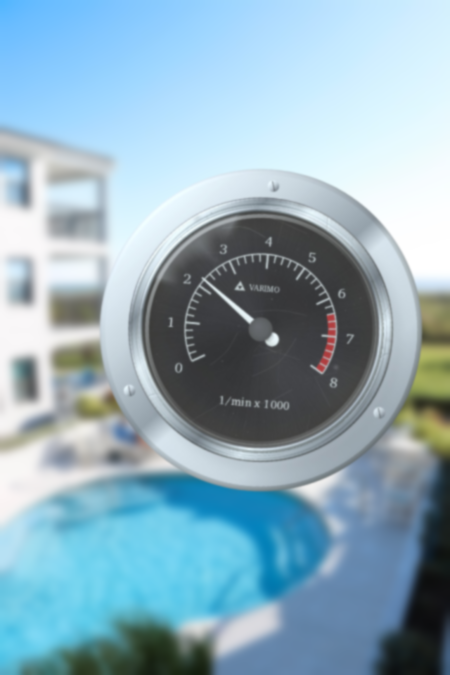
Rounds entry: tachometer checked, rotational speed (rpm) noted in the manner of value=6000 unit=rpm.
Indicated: value=2200 unit=rpm
